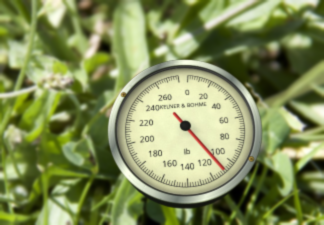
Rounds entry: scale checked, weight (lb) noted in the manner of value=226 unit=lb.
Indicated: value=110 unit=lb
